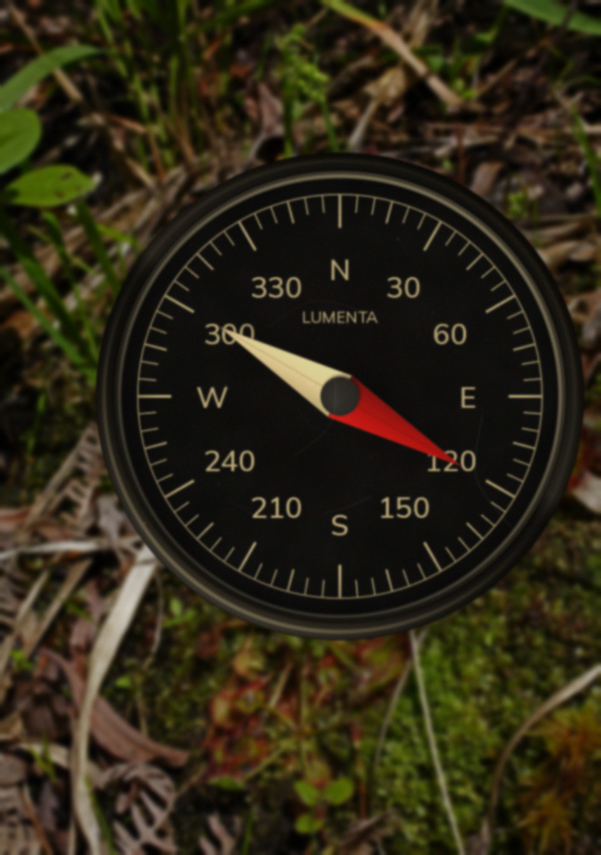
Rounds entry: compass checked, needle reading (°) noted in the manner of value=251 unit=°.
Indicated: value=120 unit=°
